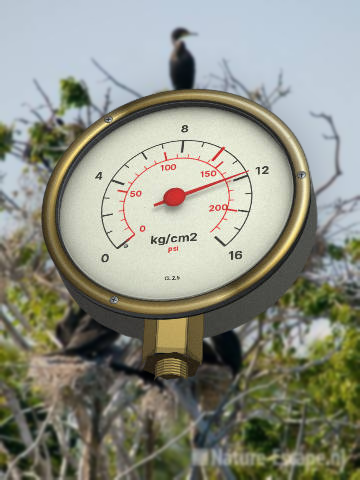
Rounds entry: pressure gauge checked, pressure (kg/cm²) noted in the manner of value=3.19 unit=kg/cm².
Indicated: value=12 unit=kg/cm²
